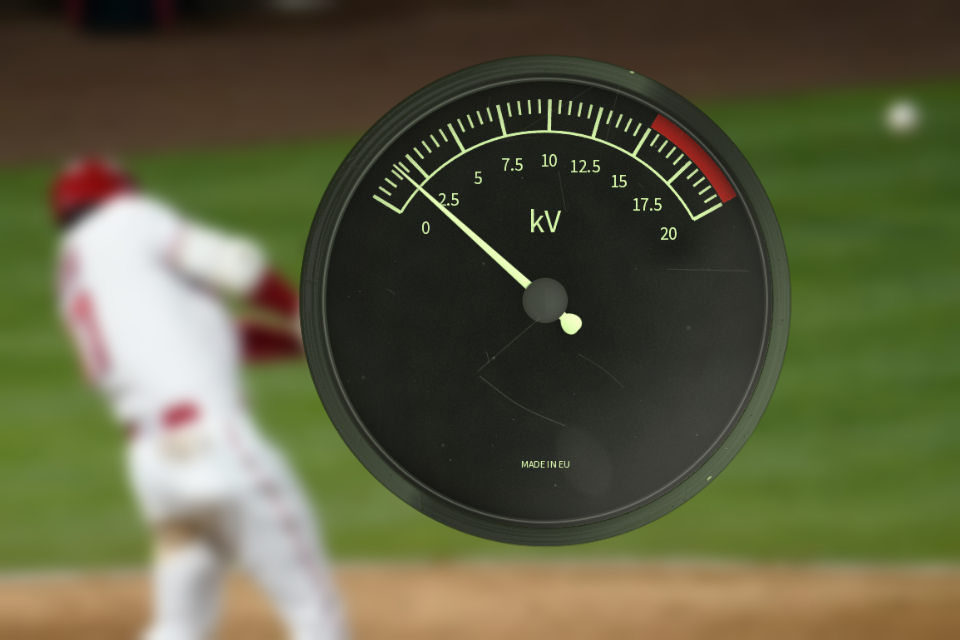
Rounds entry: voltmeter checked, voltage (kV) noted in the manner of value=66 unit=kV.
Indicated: value=1.75 unit=kV
